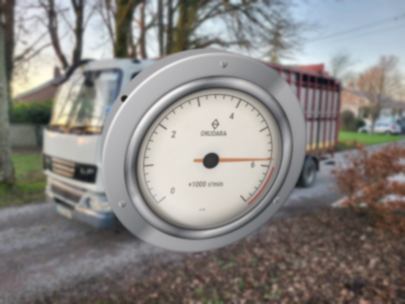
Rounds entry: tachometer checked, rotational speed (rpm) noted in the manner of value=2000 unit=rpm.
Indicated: value=5800 unit=rpm
